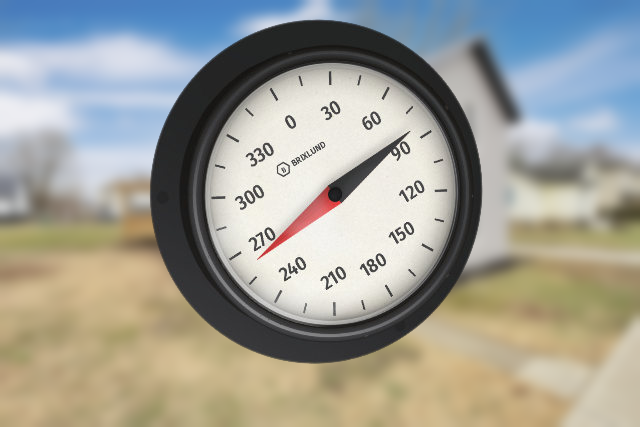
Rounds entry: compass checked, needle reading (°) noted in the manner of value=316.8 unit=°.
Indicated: value=262.5 unit=°
